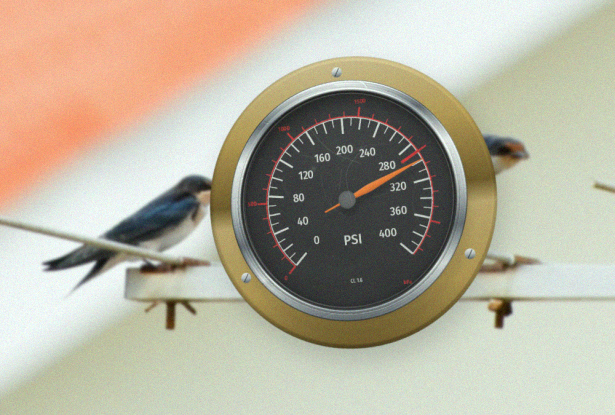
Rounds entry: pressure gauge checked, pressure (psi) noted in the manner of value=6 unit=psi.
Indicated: value=300 unit=psi
